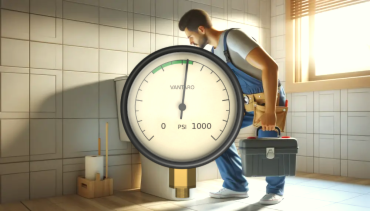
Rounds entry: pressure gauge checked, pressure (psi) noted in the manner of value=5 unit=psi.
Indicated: value=525 unit=psi
